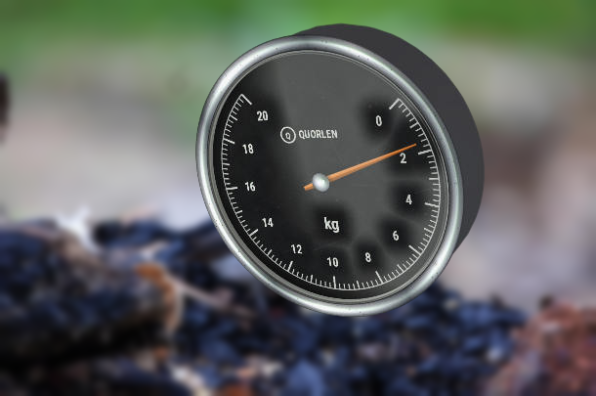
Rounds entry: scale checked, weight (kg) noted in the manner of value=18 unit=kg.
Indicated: value=1.6 unit=kg
